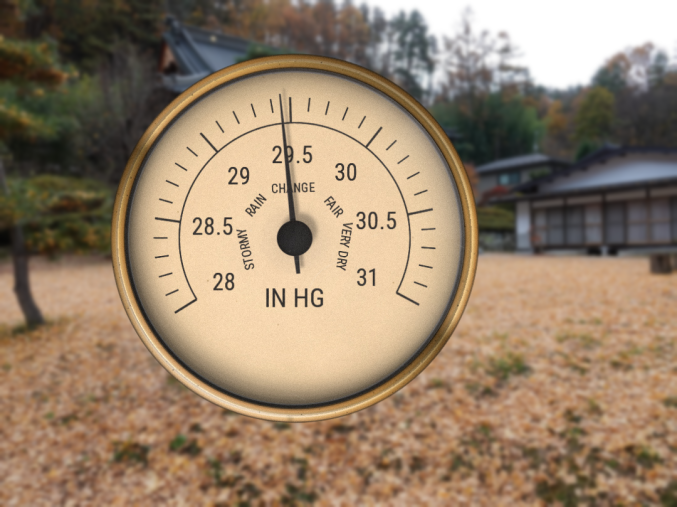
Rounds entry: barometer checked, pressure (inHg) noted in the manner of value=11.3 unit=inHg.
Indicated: value=29.45 unit=inHg
